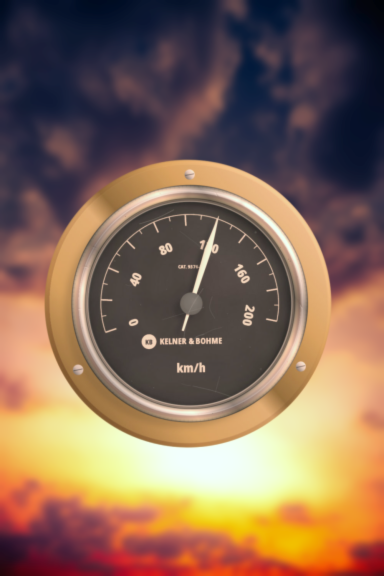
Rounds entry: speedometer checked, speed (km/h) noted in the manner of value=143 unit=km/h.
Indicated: value=120 unit=km/h
